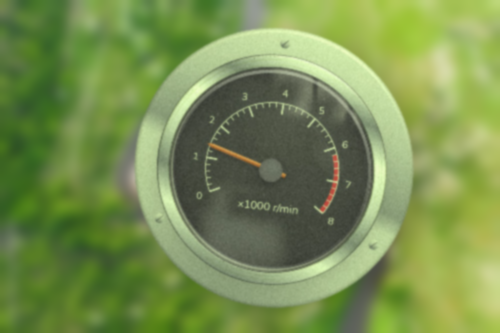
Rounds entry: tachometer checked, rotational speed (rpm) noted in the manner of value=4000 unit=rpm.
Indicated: value=1400 unit=rpm
